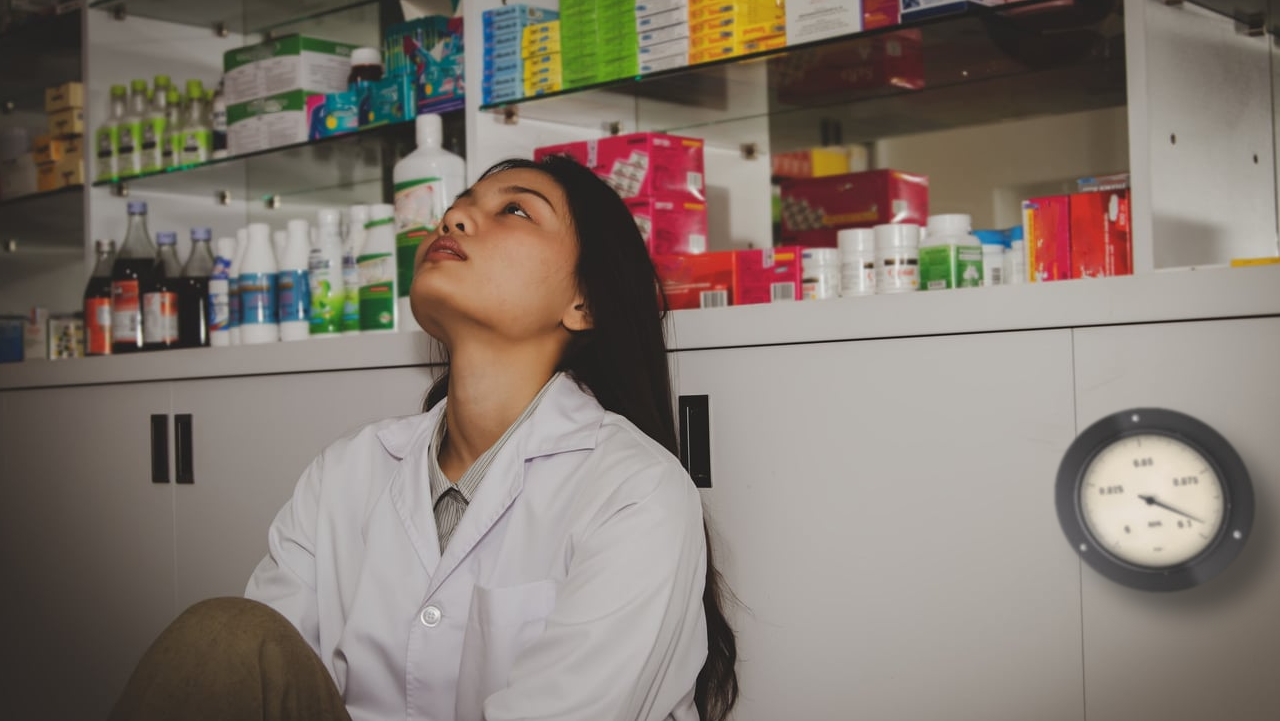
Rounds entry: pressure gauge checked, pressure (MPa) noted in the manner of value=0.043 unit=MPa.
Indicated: value=0.095 unit=MPa
